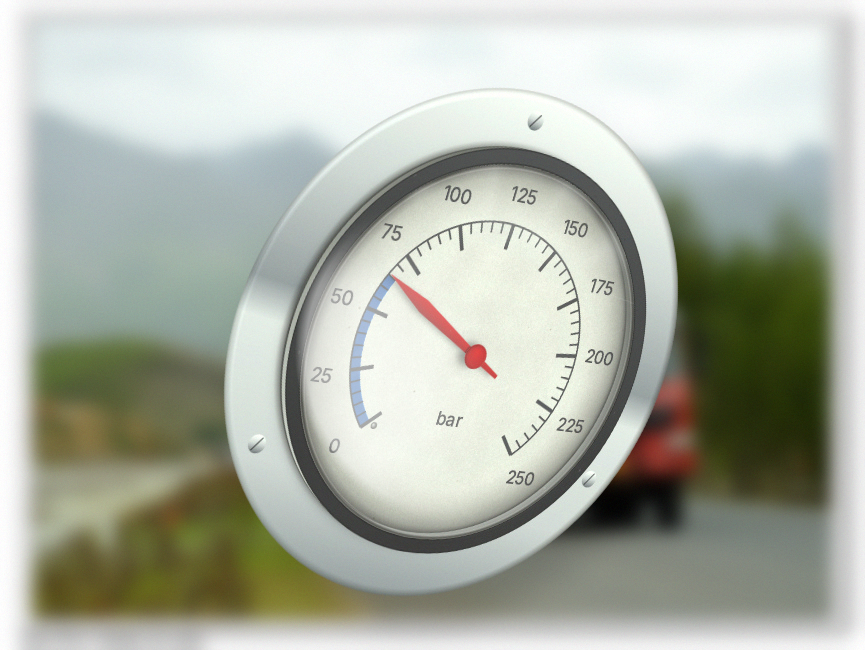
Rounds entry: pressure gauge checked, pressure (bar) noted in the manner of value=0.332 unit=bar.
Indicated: value=65 unit=bar
